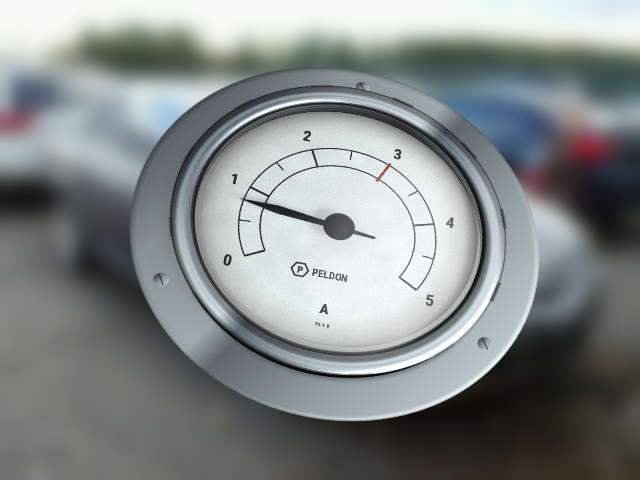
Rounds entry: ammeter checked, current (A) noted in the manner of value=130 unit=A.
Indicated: value=0.75 unit=A
